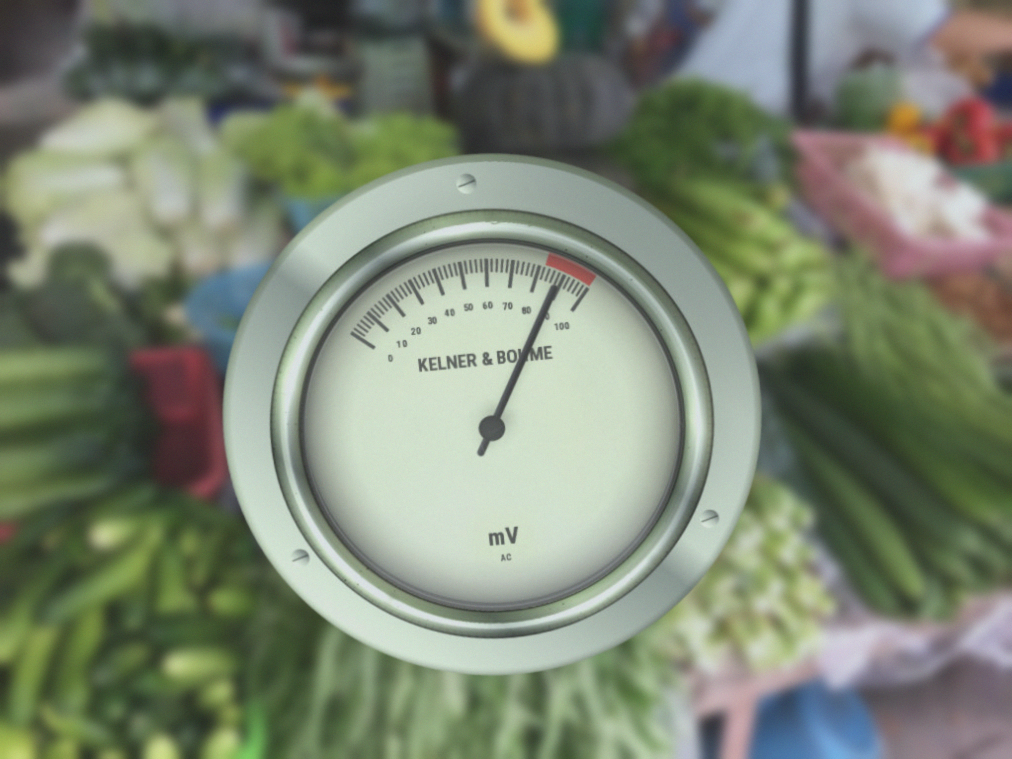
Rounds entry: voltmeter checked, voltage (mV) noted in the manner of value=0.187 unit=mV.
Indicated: value=88 unit=mV
